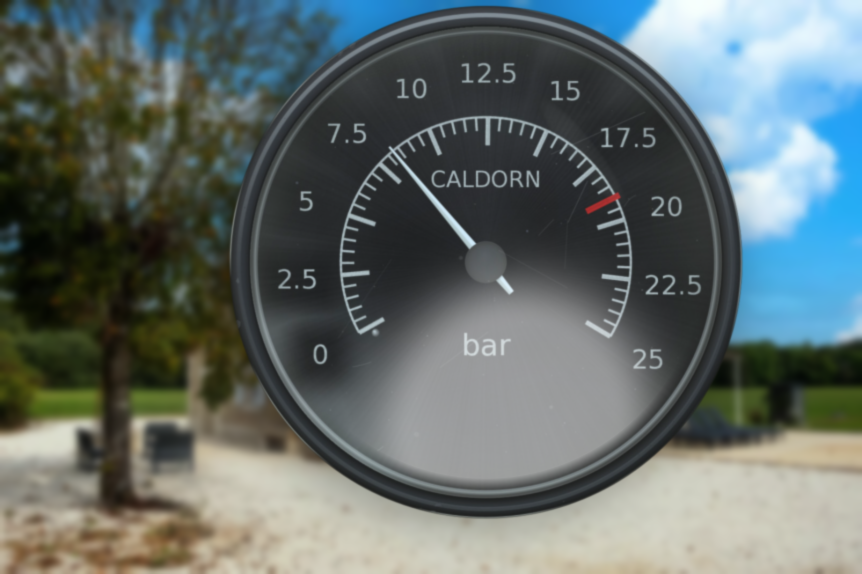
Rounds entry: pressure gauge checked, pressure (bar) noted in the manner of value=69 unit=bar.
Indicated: value=8.25 unit=bar
